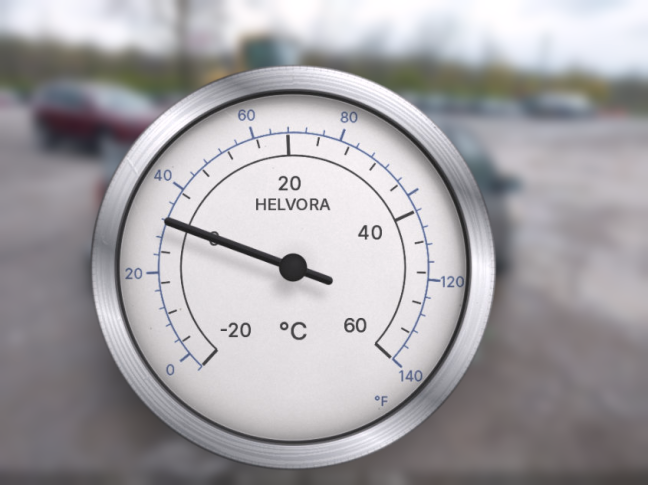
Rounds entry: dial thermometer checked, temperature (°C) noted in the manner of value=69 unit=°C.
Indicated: value=0 unit=°C
